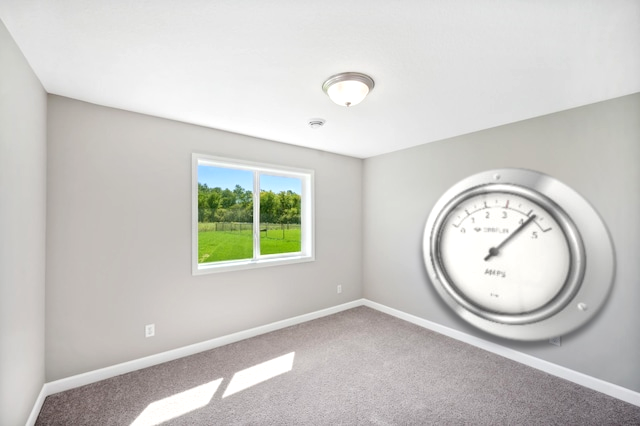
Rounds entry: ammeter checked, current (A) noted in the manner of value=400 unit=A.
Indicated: value=4.25 unit=A
